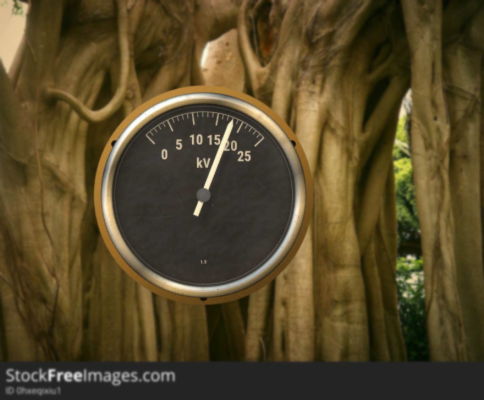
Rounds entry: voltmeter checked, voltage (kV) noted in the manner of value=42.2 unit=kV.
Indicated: value=18 unit=kV
